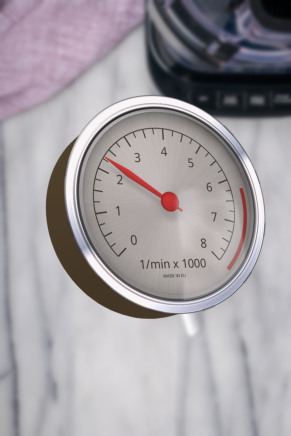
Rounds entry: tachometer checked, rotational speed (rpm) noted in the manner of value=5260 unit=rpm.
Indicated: value=2250 unit=rpm
